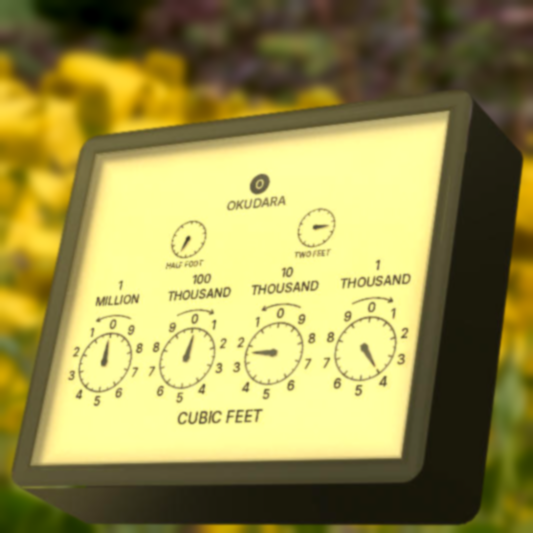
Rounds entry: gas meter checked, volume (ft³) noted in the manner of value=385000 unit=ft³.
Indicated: value=2400 unit=ft³
